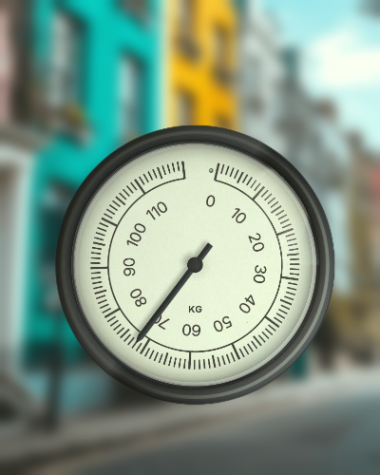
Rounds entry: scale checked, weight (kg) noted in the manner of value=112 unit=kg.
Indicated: value=72 unit=kg
